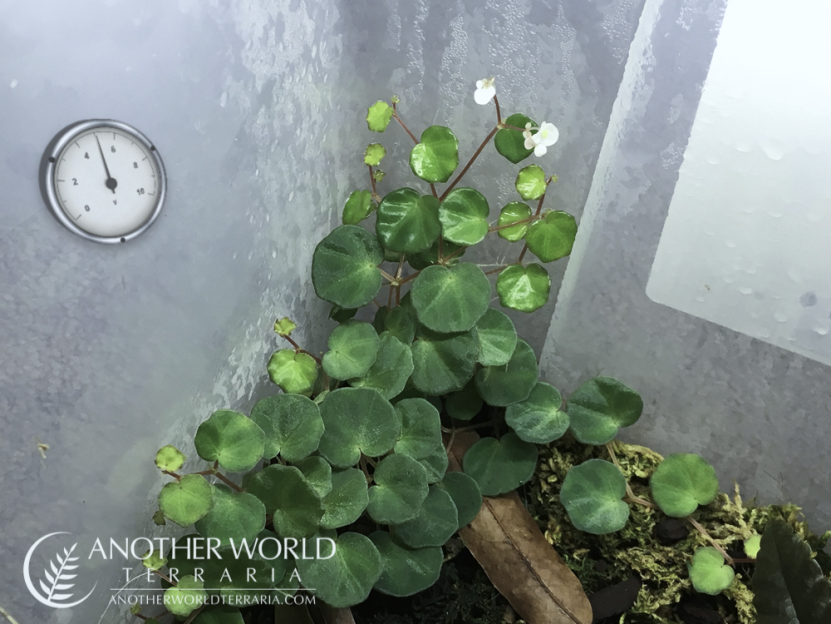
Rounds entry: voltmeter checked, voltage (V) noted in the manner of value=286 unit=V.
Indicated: value=5 unit=V
